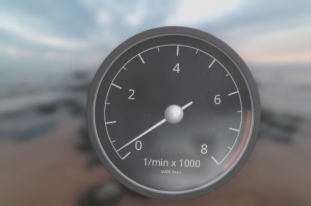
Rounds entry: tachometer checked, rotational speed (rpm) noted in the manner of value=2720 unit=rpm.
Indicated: value=250 unit=rpm
